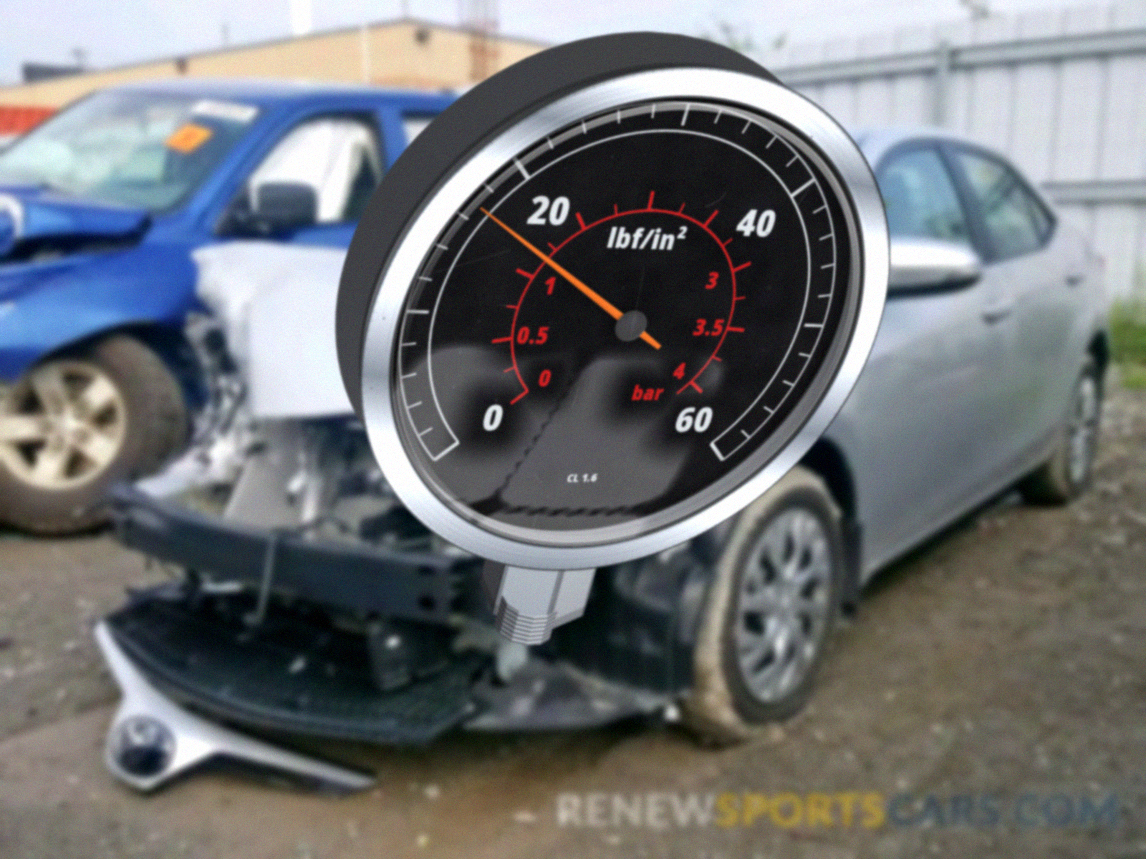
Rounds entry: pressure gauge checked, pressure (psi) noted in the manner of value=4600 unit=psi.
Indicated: value=17 unit=psi
